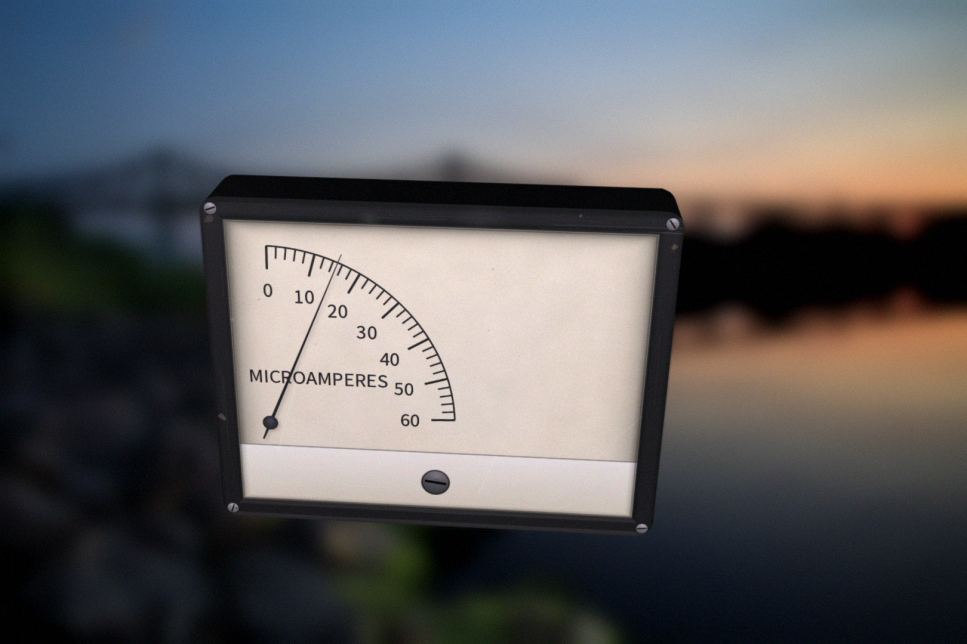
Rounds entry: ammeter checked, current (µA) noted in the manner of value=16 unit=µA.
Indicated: value=15 unit=µA
